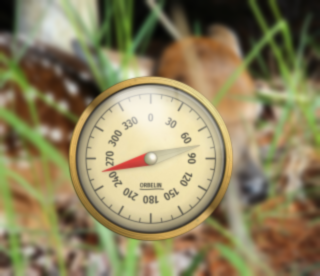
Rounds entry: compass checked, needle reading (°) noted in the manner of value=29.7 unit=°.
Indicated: value=255 unit=°
